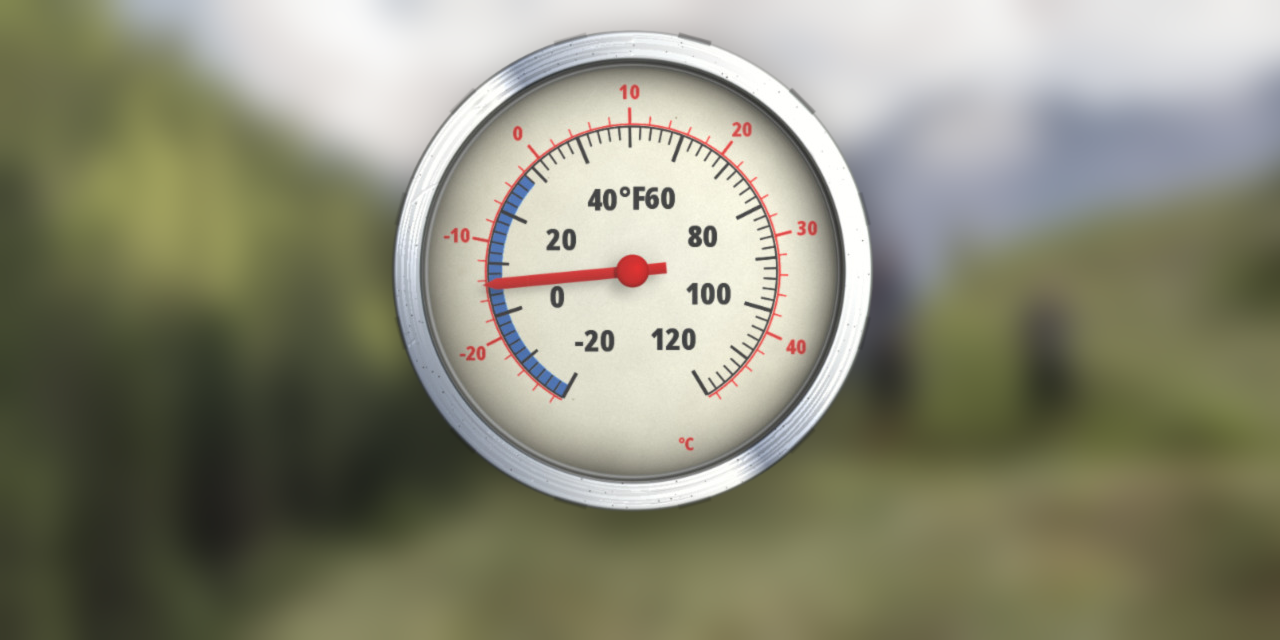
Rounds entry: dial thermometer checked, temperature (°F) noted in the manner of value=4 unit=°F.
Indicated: value=6 unit=°F
